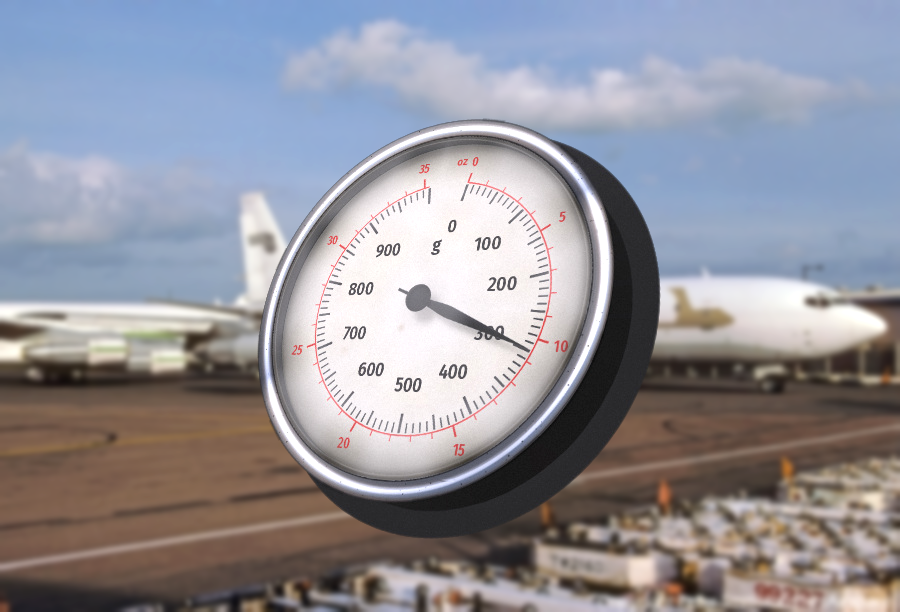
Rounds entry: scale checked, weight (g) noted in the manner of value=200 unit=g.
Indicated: value=300 unit=g
